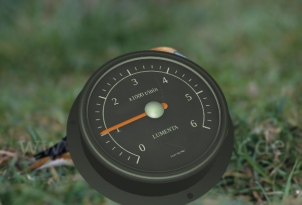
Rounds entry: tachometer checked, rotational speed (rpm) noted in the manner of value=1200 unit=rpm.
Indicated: value=1000 unit=rpm
